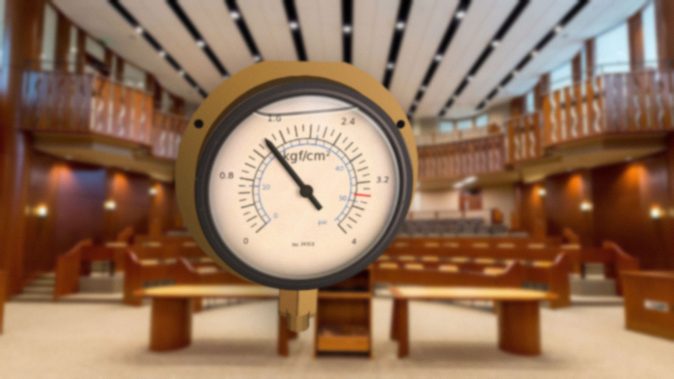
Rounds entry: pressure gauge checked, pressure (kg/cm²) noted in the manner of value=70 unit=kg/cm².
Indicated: value=1.4 unit=kg/cm²
